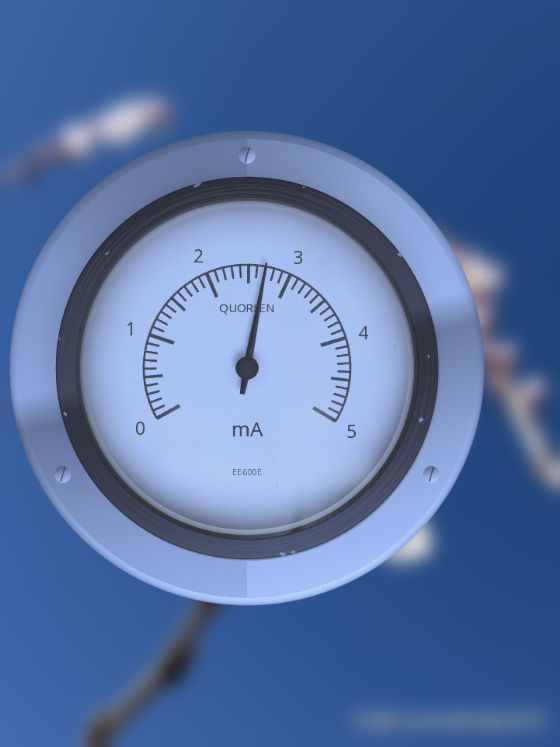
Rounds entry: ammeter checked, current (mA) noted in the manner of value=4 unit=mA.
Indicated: value=2.7 unit=mA
